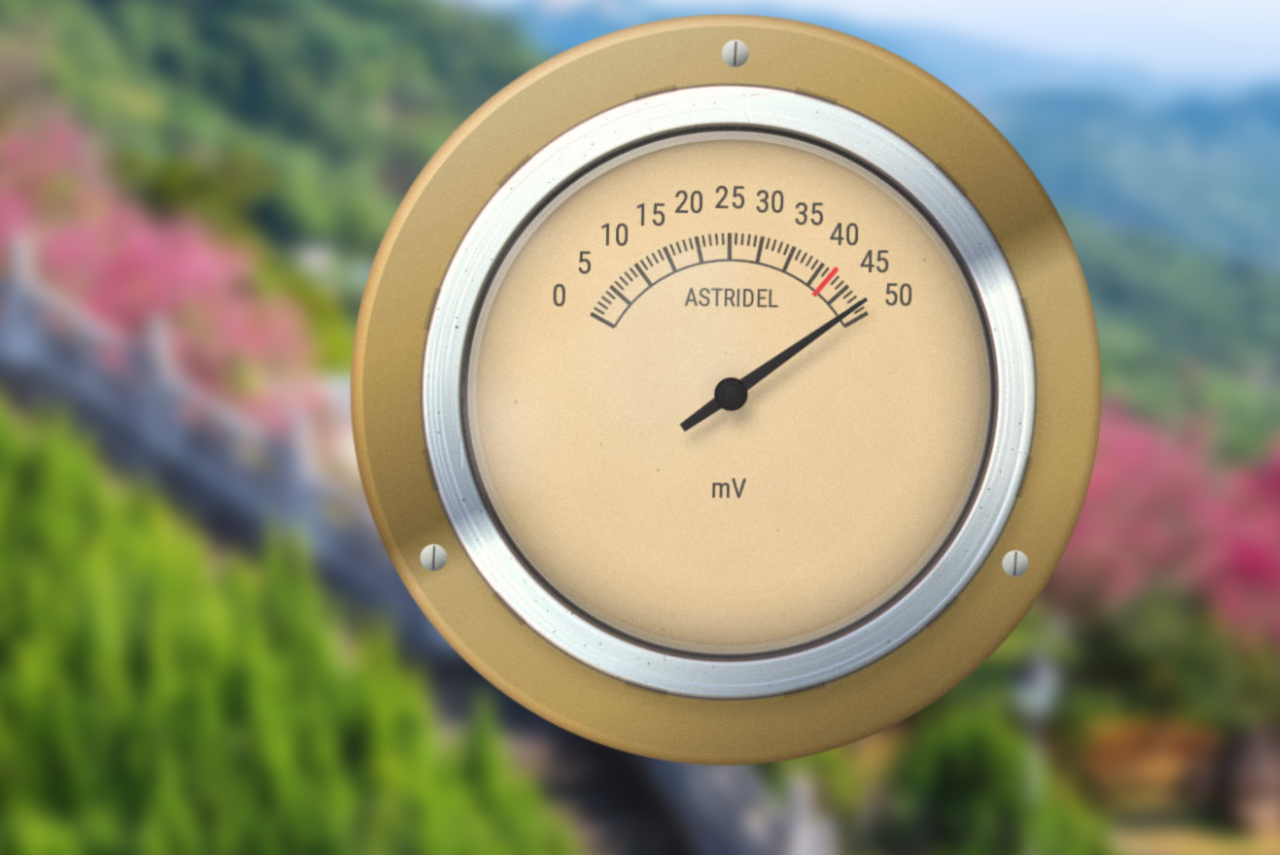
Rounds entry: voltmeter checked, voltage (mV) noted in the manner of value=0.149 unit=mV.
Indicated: value=48 unit=mV
